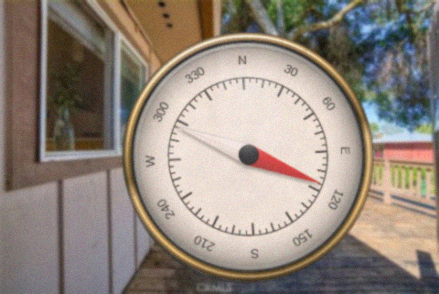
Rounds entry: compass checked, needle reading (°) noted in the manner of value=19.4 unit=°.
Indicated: value=115 unit=°
